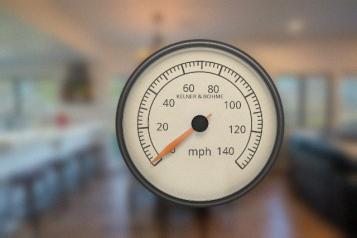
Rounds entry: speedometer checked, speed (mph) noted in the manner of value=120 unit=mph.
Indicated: value=2 unit=mph
